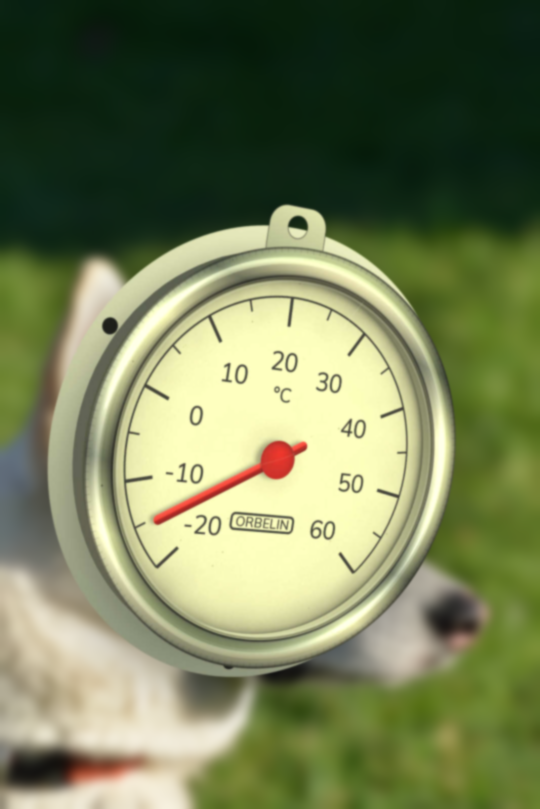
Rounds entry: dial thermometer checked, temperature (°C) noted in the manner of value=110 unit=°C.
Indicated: value=-15 unit=°C
